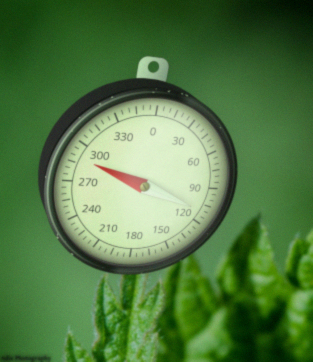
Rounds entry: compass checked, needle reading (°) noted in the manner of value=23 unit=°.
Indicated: value=290 unit=°
